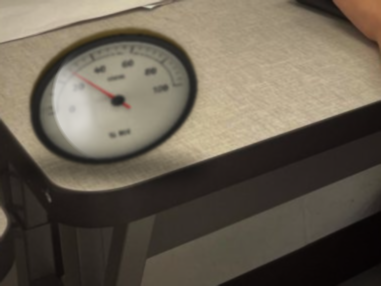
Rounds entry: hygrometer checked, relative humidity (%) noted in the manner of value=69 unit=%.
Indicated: value=28 unit=%
